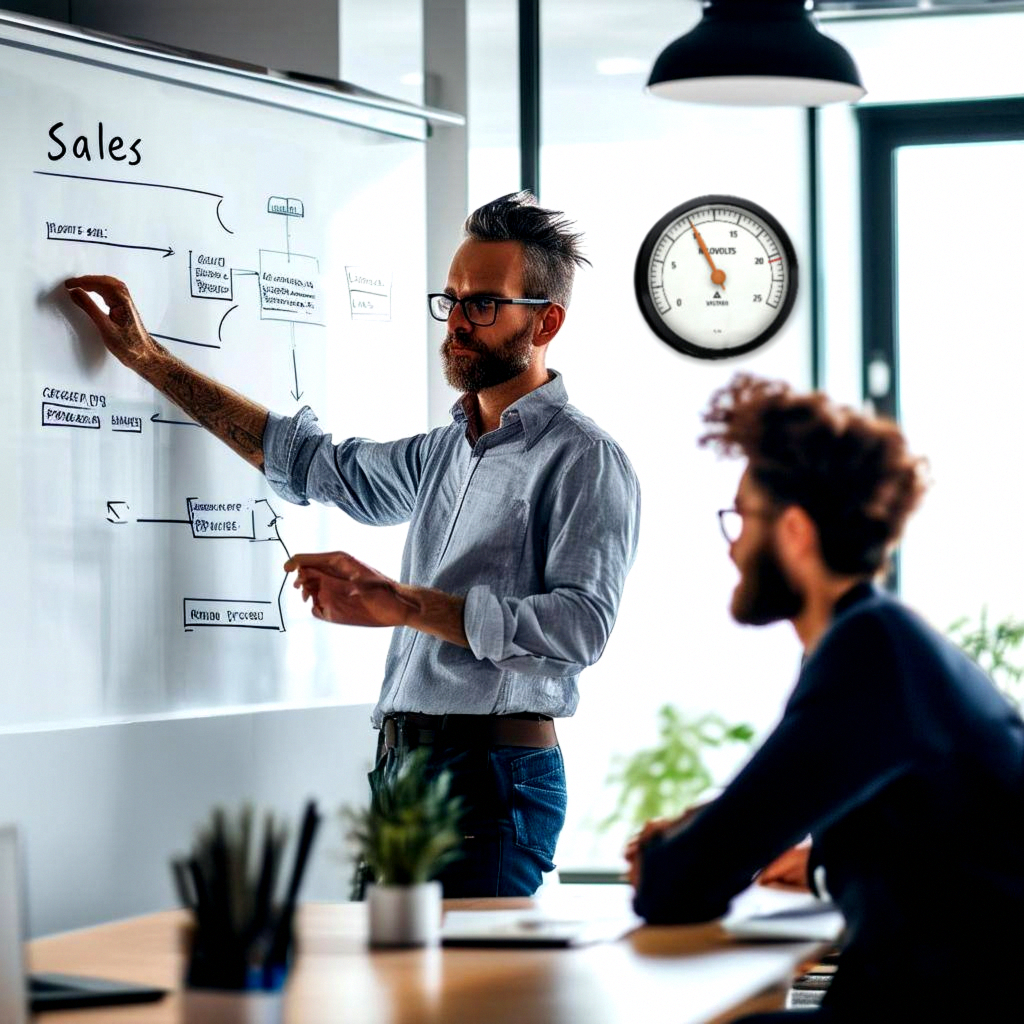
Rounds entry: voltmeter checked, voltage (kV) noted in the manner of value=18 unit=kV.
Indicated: value=10 unit=kV
